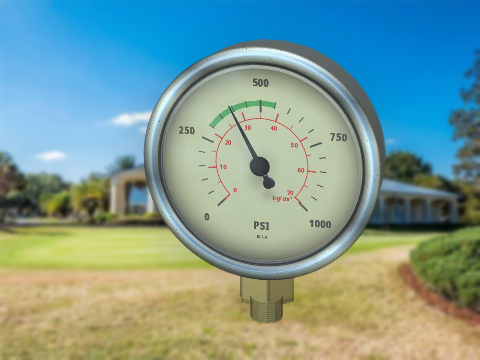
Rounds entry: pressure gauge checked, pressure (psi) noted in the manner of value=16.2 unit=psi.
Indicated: value=400 unit=psi
